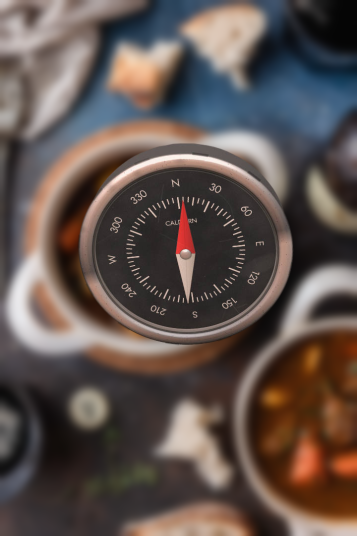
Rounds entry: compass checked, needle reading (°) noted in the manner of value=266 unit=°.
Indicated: value=5 unit=°
